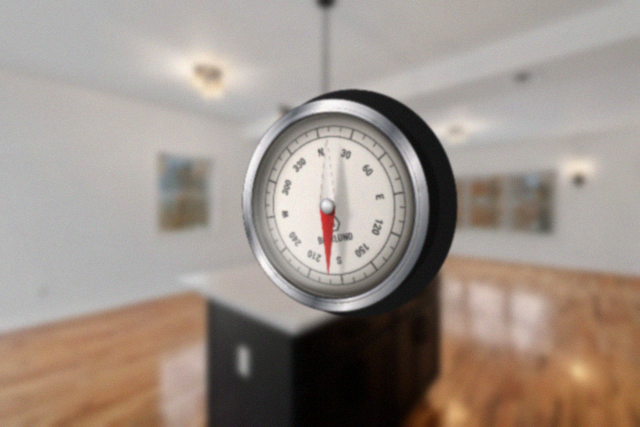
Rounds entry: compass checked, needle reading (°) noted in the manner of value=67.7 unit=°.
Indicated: value=190 unit=°
